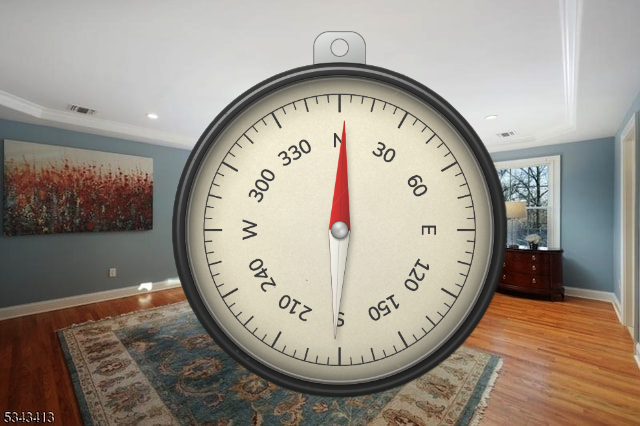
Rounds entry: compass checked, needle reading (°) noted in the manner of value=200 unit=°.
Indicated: value=2.5 unit=°
